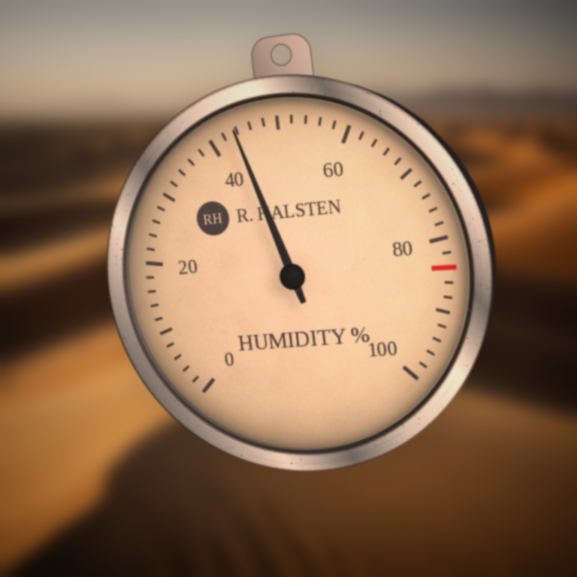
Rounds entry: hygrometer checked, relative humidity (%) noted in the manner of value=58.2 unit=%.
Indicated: value=44 unit=%
